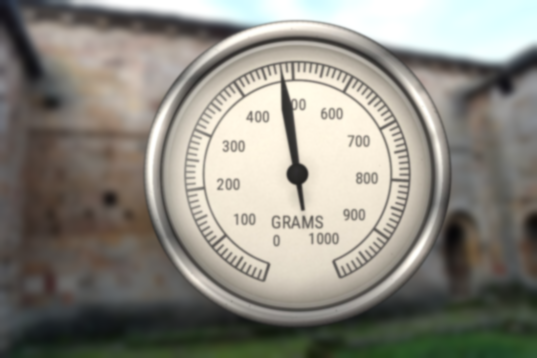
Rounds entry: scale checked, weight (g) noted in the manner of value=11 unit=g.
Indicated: value=480 unit=g
